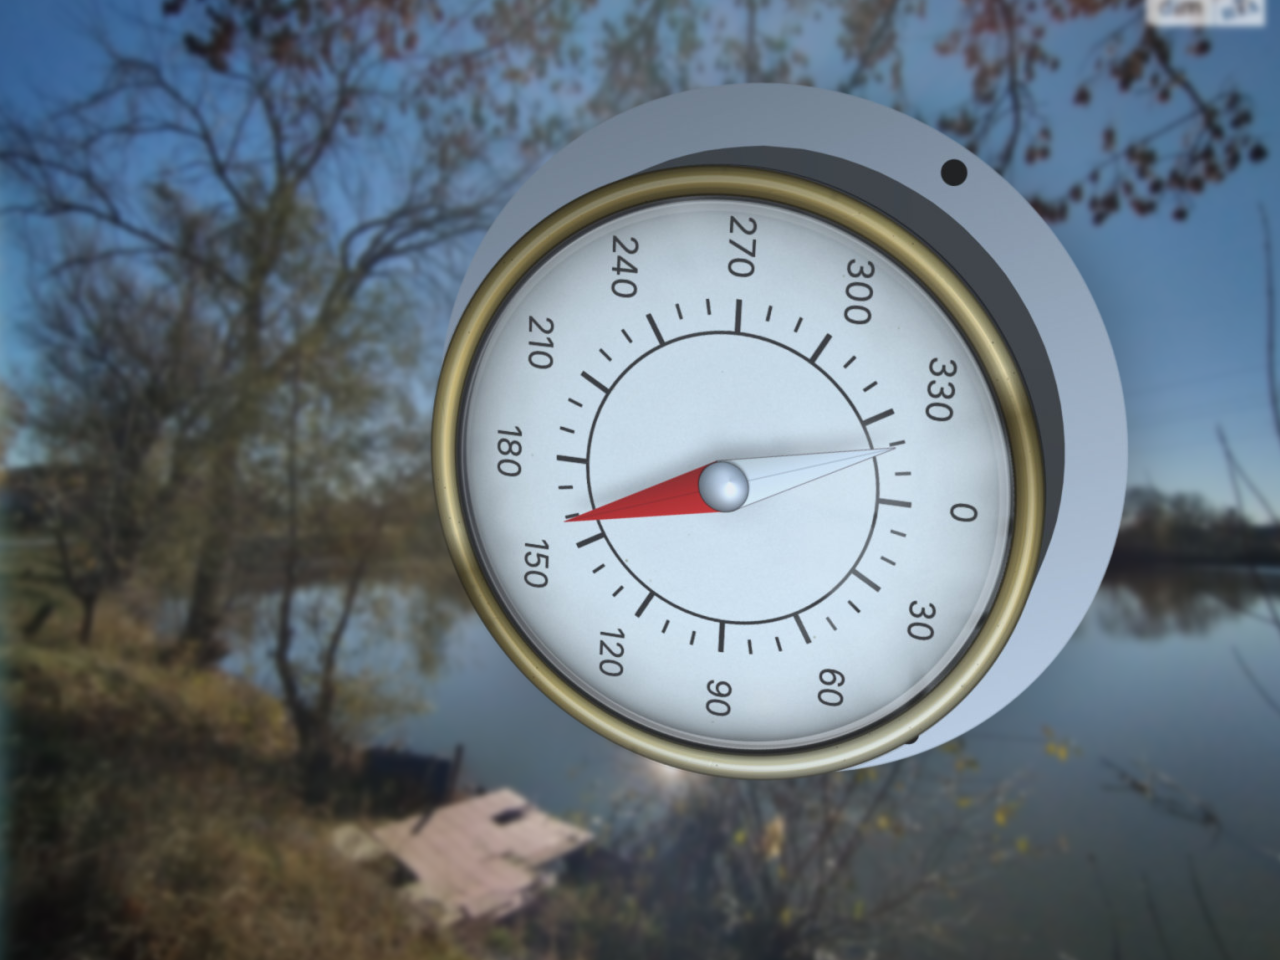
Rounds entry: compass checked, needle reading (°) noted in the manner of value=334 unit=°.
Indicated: value=160 unit=°
